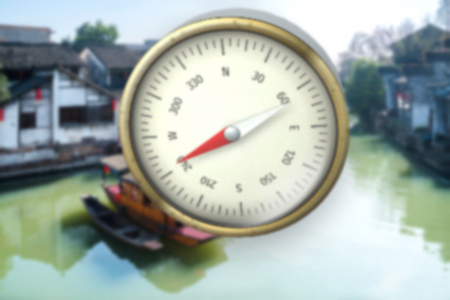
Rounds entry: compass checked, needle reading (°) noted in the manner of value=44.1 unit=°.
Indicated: value=245 unit=°
